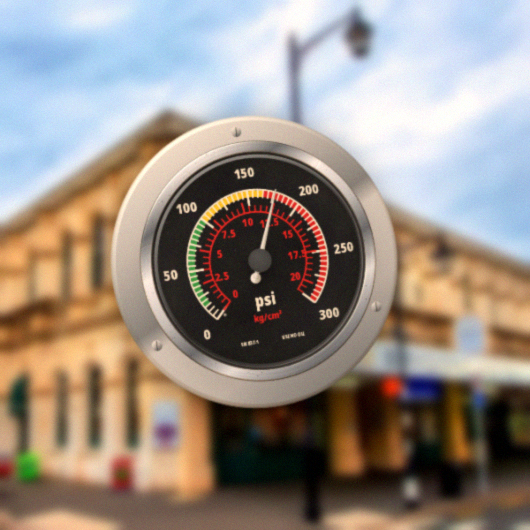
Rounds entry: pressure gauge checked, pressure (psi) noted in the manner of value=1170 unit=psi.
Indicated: value=175 unit=psi
